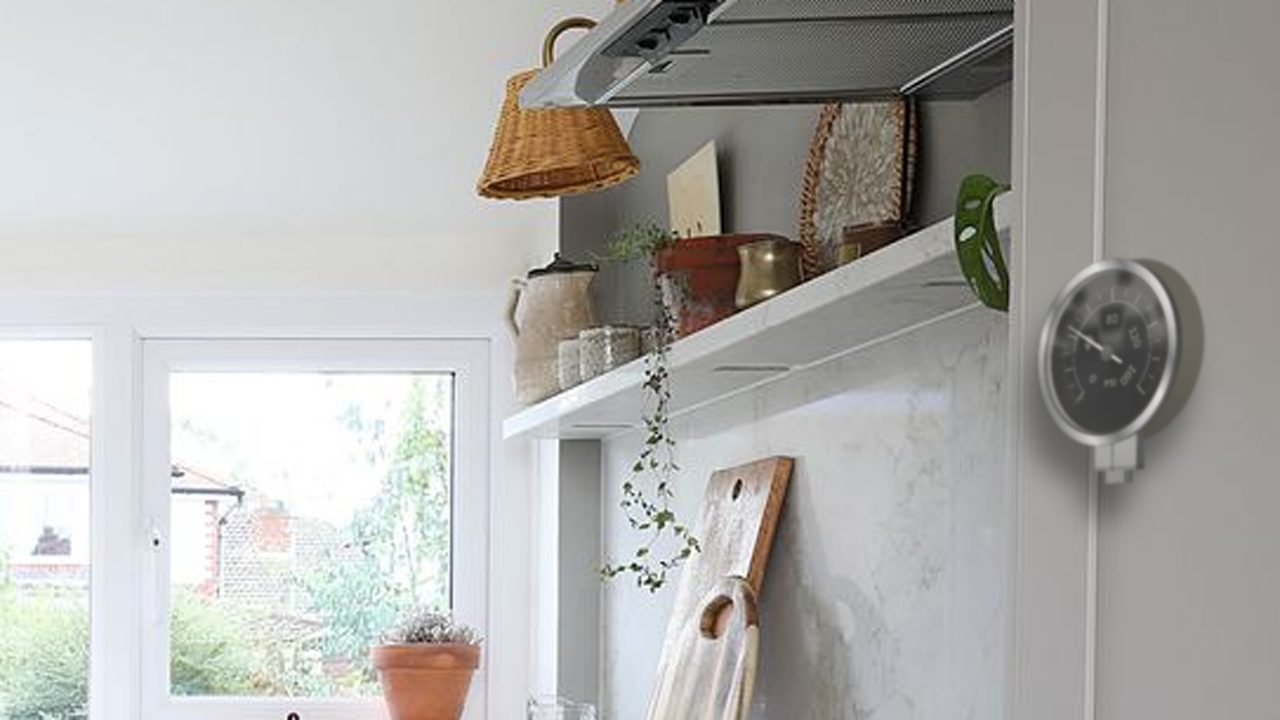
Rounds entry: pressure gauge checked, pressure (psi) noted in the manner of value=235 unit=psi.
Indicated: value=45 unit=psi
